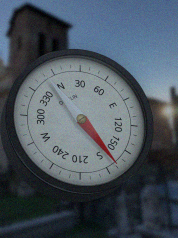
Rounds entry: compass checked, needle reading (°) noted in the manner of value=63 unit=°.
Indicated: value=170 unit=°
